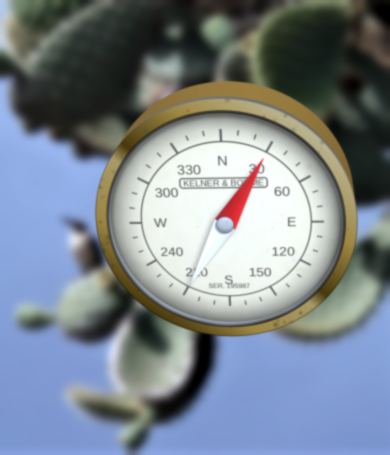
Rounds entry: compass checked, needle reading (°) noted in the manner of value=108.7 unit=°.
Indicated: value=30 unit=°
